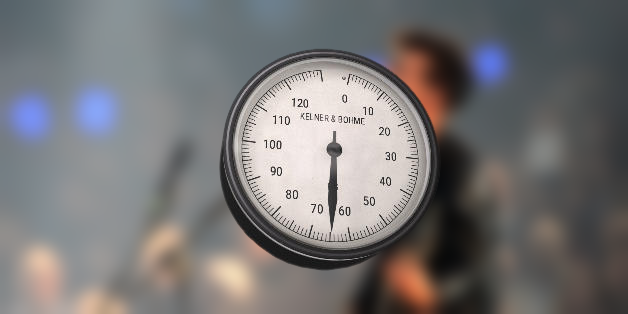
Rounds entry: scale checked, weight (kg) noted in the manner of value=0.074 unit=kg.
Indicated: value=65 unit=kg
